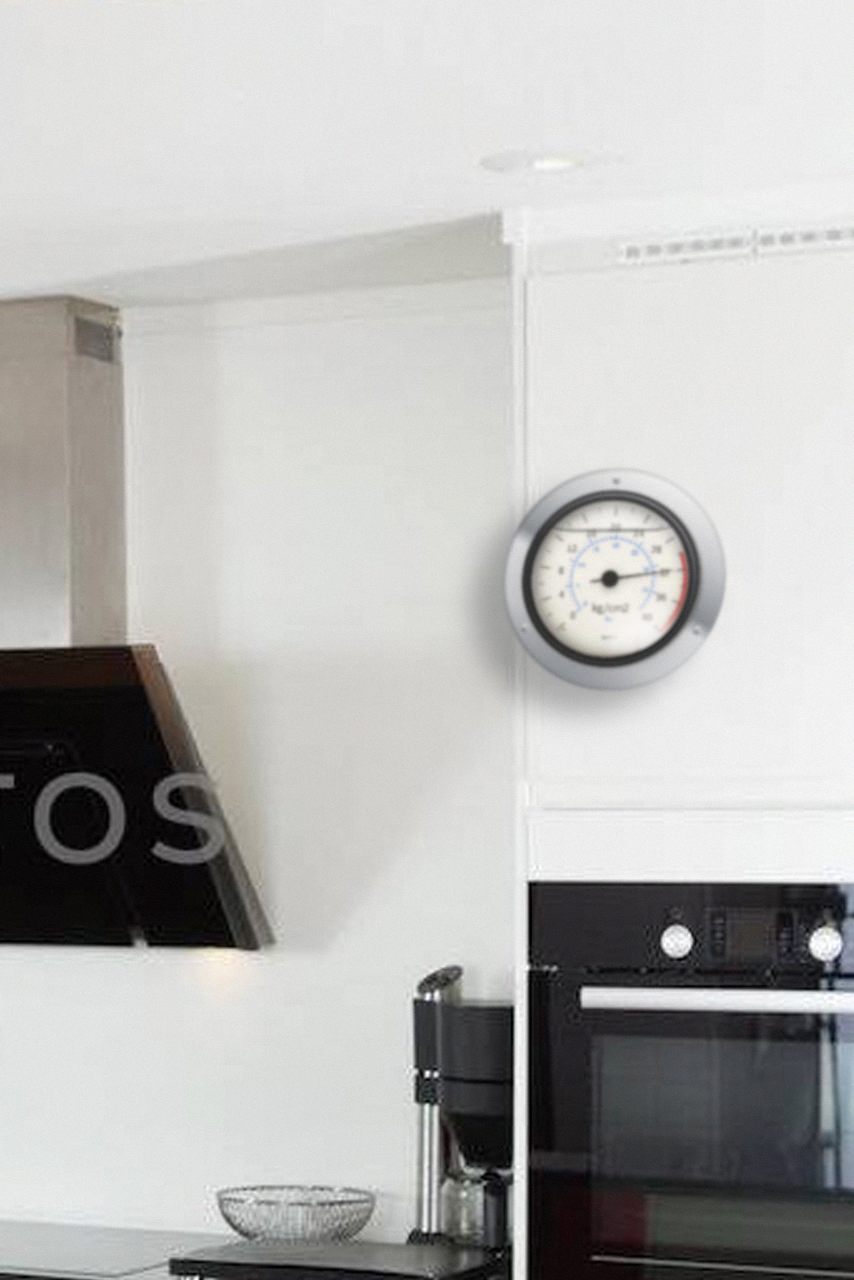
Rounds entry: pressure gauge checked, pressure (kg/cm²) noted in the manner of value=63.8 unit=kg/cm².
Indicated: value=32 unit=kg/cm²
